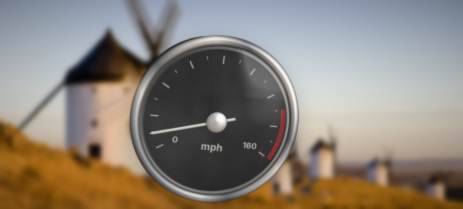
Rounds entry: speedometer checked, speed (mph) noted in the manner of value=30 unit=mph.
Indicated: value=10 unit=mph
